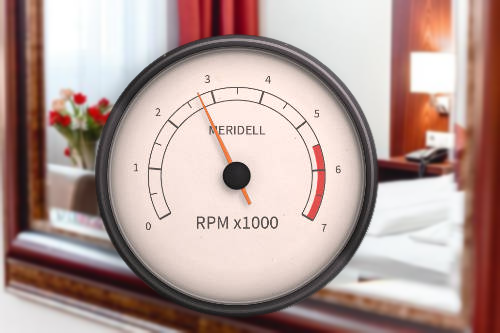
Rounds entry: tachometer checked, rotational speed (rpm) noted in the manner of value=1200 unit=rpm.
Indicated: value=2750 unit=rpm
